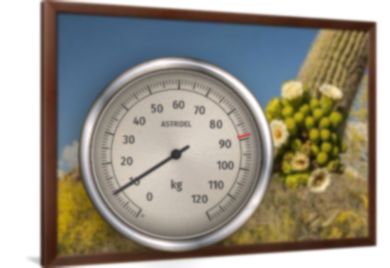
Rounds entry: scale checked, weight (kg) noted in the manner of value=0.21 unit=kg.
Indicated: value=10 unit=kg
